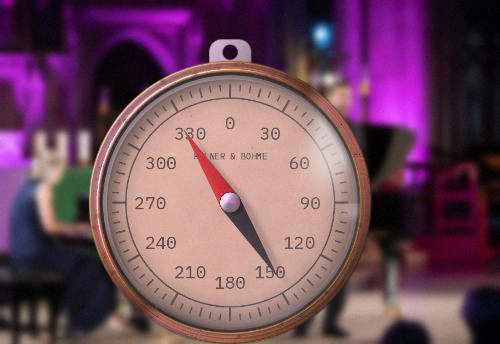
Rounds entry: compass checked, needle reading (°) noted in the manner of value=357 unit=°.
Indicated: value=327.5 unit=°
